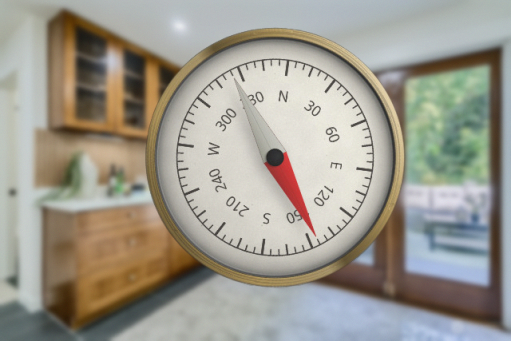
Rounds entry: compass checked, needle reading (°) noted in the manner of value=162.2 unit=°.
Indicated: value=145 unit=°
